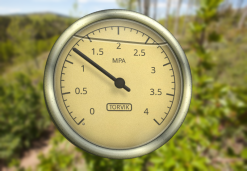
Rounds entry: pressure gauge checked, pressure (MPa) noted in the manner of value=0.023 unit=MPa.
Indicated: value=1.2 unit=MPa
